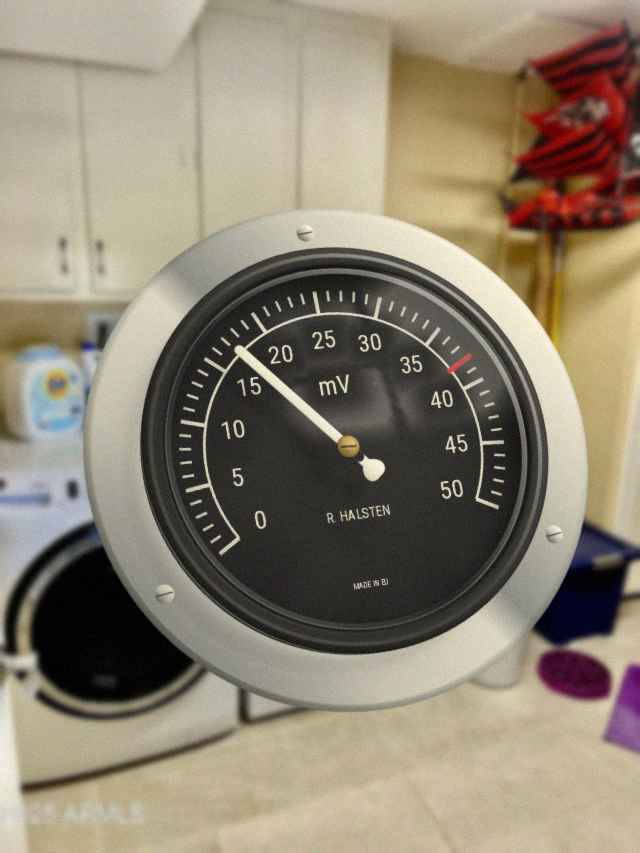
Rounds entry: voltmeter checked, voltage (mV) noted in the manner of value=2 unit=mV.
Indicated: value=17 unit=mV
